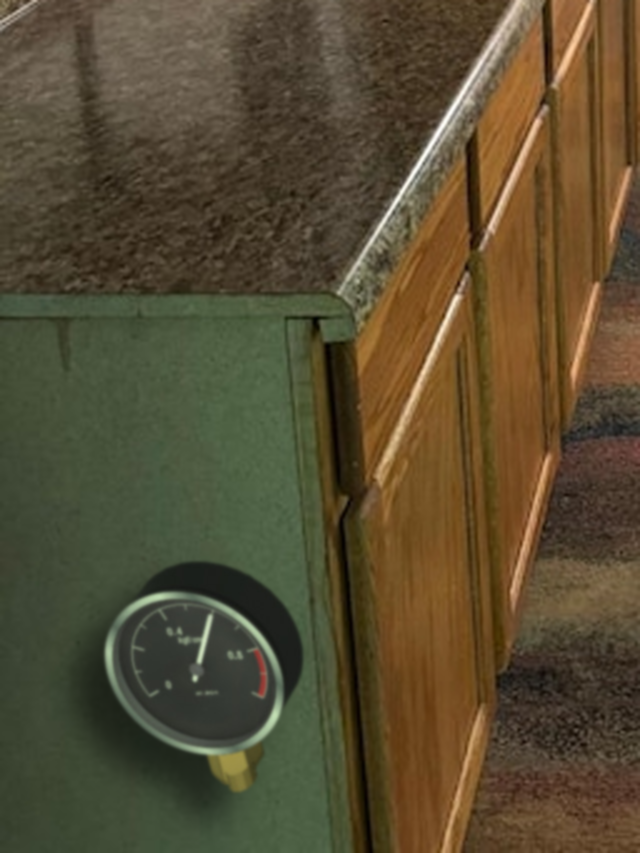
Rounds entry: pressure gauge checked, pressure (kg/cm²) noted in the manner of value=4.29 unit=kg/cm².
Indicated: value=0.6 unit=kg/cm²
